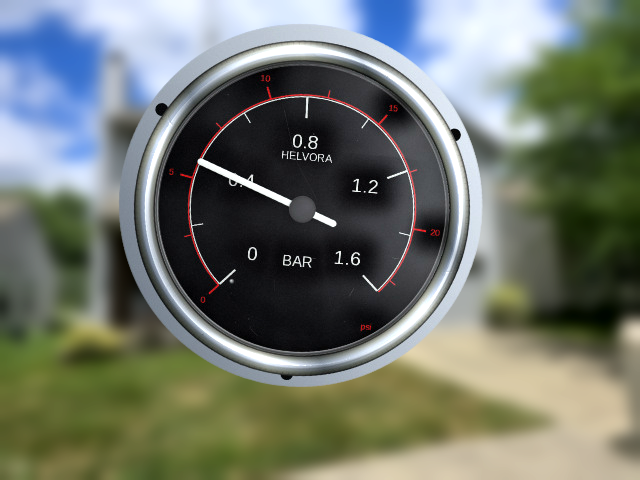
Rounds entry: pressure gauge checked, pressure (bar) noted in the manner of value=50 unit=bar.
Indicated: value=0.4 unit=bar
